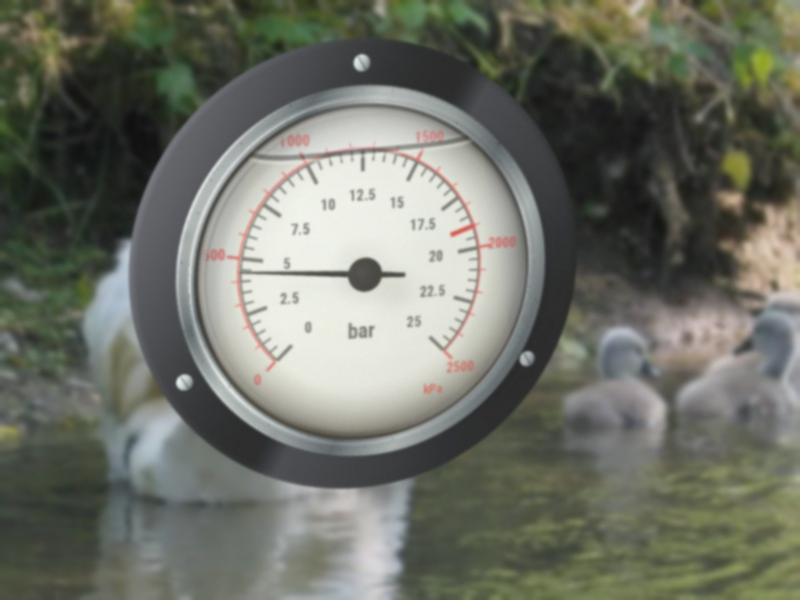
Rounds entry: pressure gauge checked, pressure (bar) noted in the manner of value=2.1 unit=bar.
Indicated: value=4.5 unit=bar
